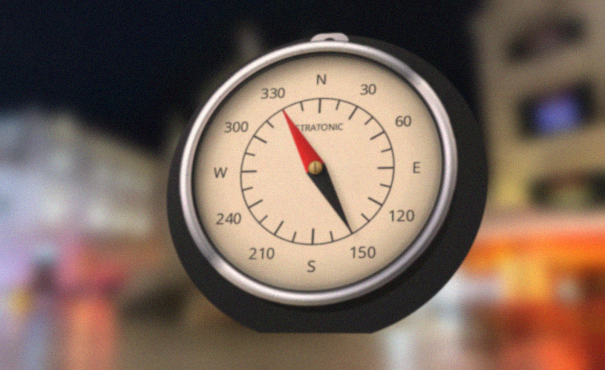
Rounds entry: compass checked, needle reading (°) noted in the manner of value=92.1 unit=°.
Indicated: value=330 unit=°
